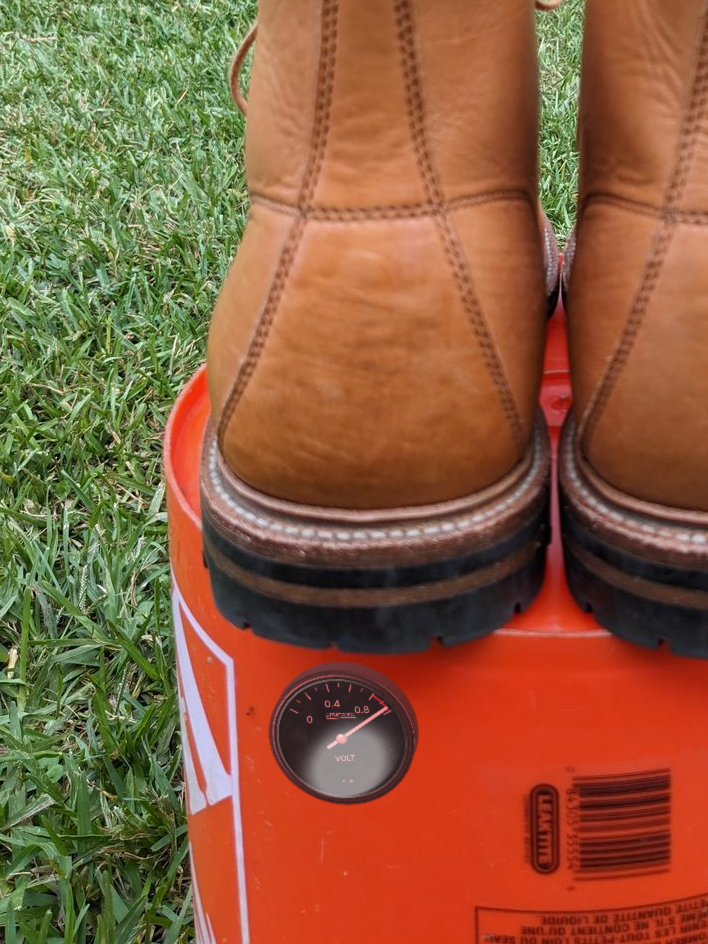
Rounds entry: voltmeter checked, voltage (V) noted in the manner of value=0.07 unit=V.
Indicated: value=0.95 unit=V
